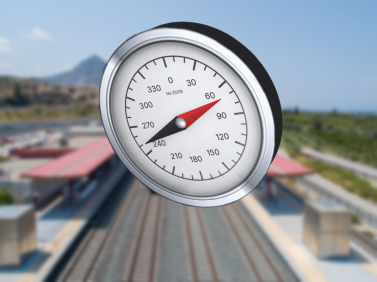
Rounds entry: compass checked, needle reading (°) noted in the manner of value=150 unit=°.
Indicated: value=70 unit=°
